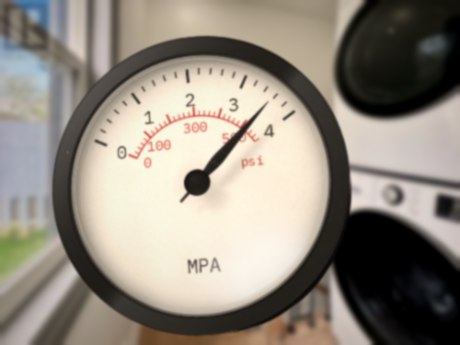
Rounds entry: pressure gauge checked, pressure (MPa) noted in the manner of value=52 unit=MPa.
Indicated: value=3.6 unit=MPa
